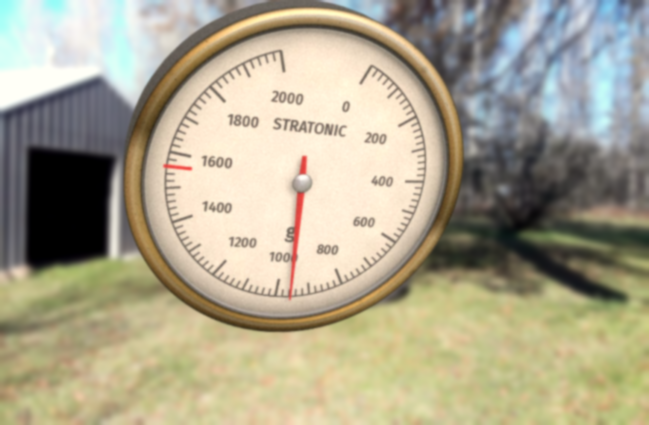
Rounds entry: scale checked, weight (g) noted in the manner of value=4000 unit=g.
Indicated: value=960 unit=g
